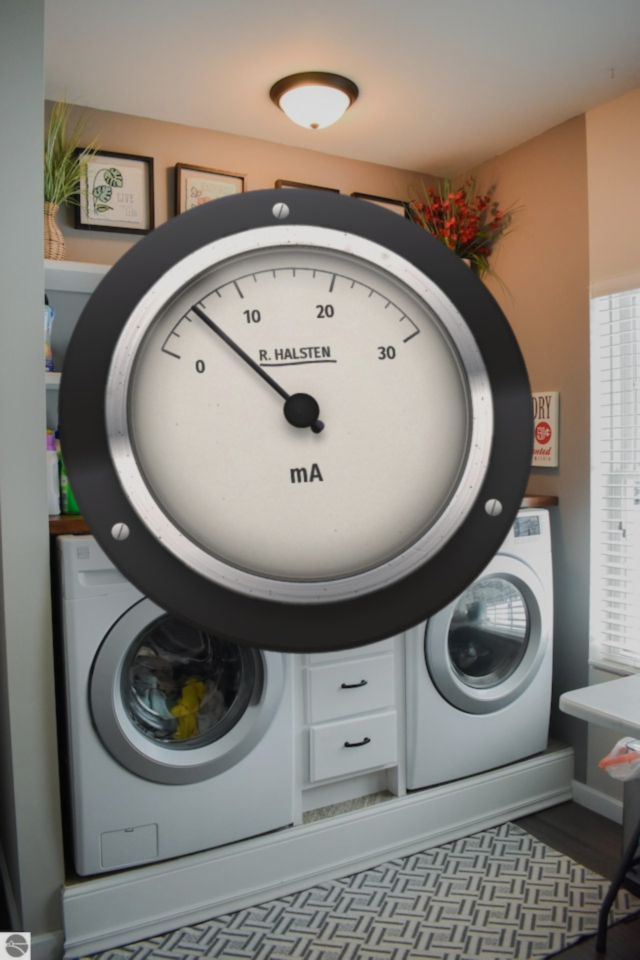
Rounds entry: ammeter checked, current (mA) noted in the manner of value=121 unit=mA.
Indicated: value=5 unit=mA
